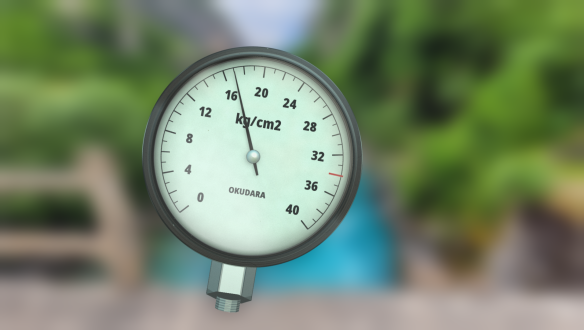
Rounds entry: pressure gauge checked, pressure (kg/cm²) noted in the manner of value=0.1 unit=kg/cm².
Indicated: value=17 unit=kg/cm²
